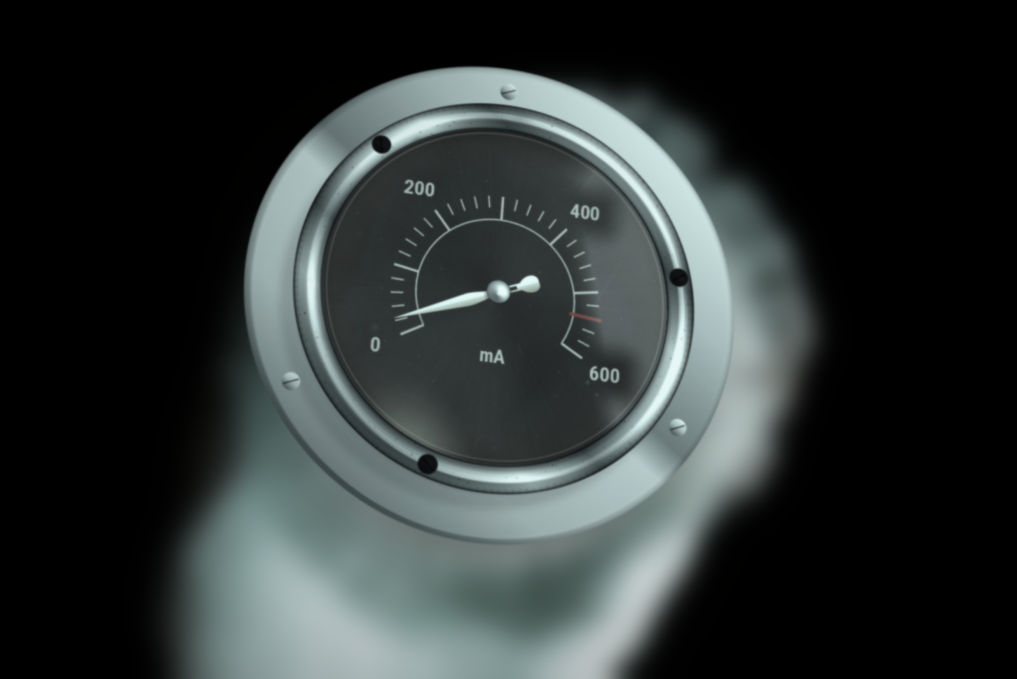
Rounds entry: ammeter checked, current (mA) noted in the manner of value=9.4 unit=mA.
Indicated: value=20 unit=mA
